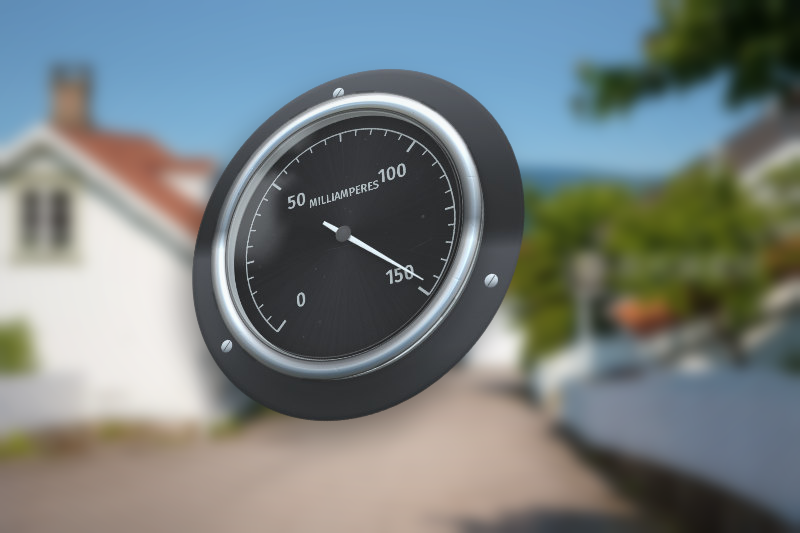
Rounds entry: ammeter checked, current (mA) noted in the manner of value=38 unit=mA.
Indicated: value=147.5 unit=mA
